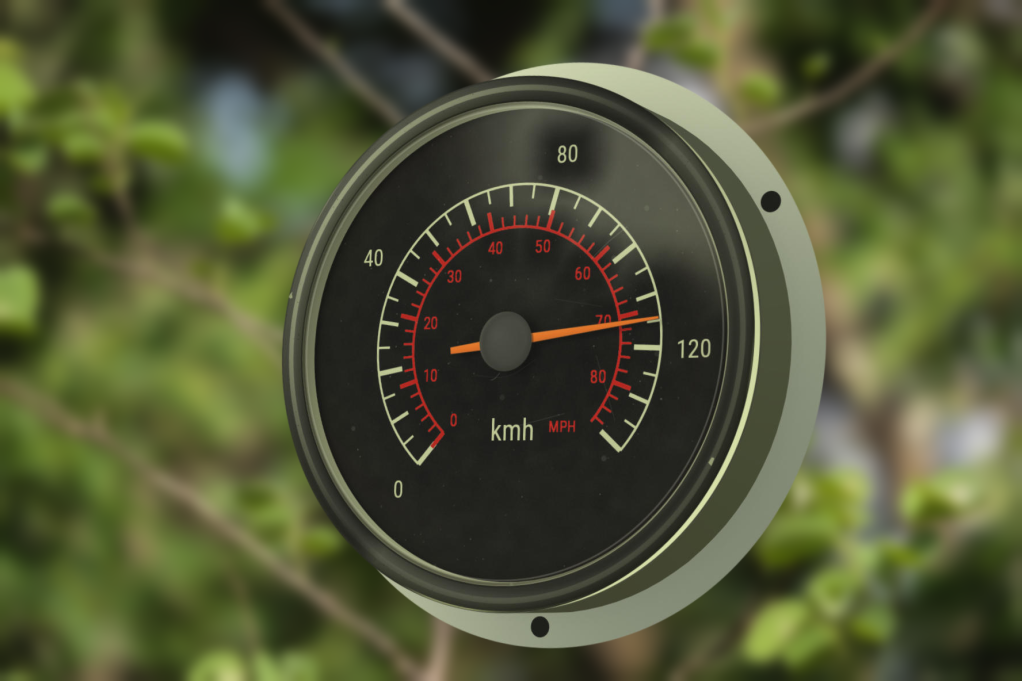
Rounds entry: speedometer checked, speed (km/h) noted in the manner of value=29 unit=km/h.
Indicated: value=115 unit=km/h
